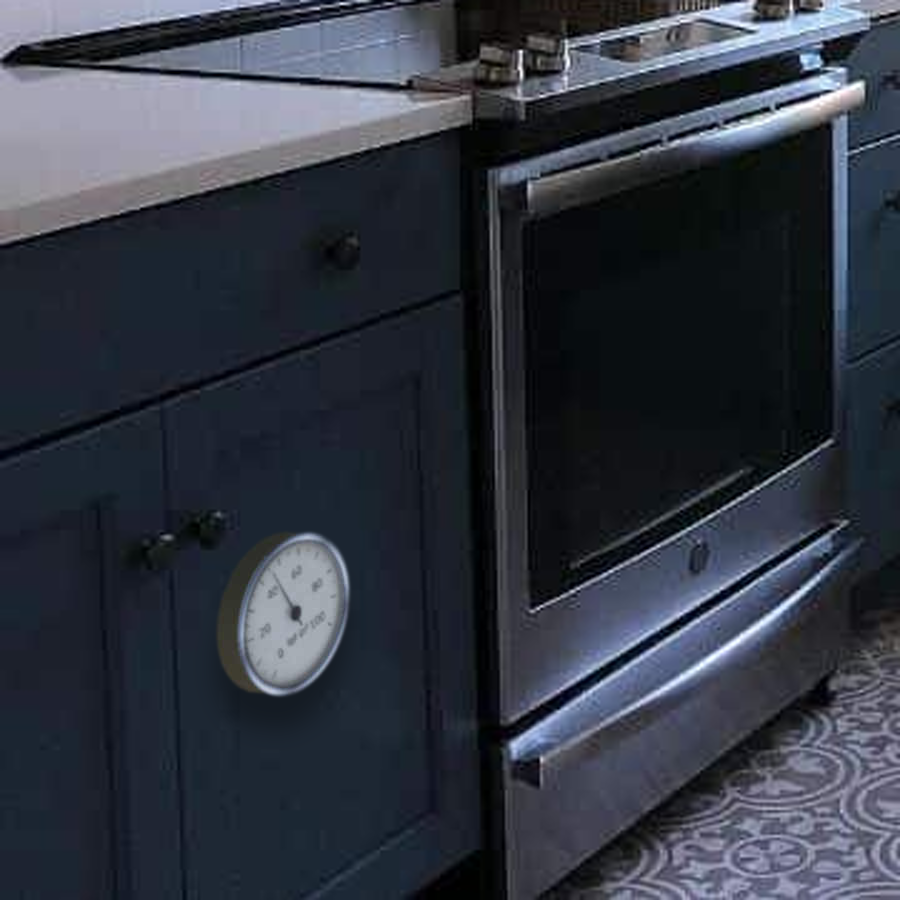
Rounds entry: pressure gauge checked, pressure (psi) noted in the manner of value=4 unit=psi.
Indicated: value=45 unit=psi
